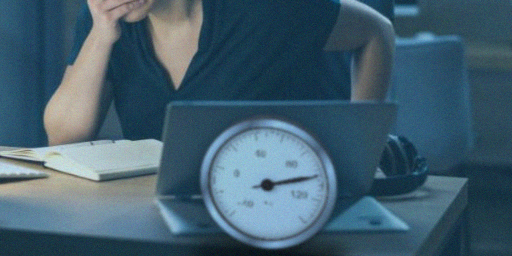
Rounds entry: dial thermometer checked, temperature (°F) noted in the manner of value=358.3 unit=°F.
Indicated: value=100 unit=°F
